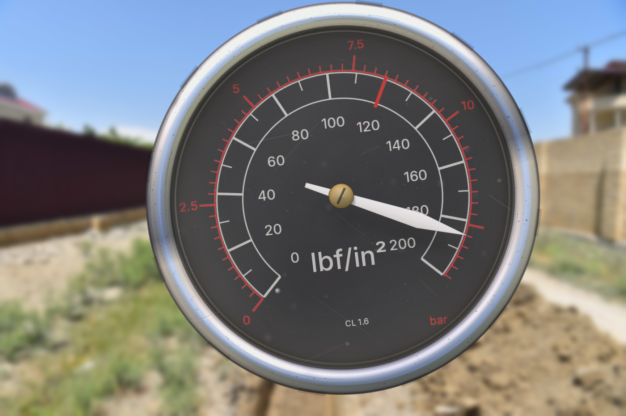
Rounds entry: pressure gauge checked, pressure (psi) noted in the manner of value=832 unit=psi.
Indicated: value=185 unit=psi
